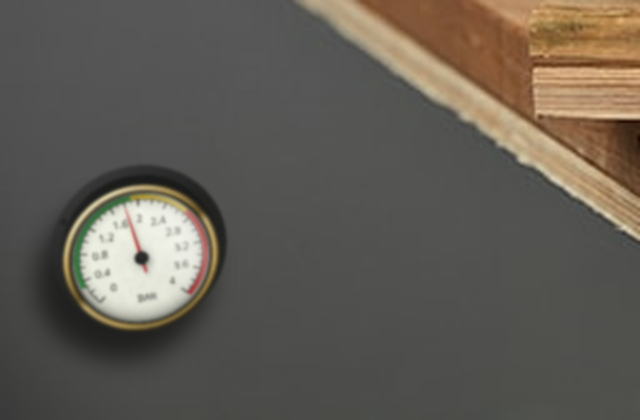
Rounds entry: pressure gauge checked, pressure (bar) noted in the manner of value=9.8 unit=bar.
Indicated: value=1.8 unit=bar
